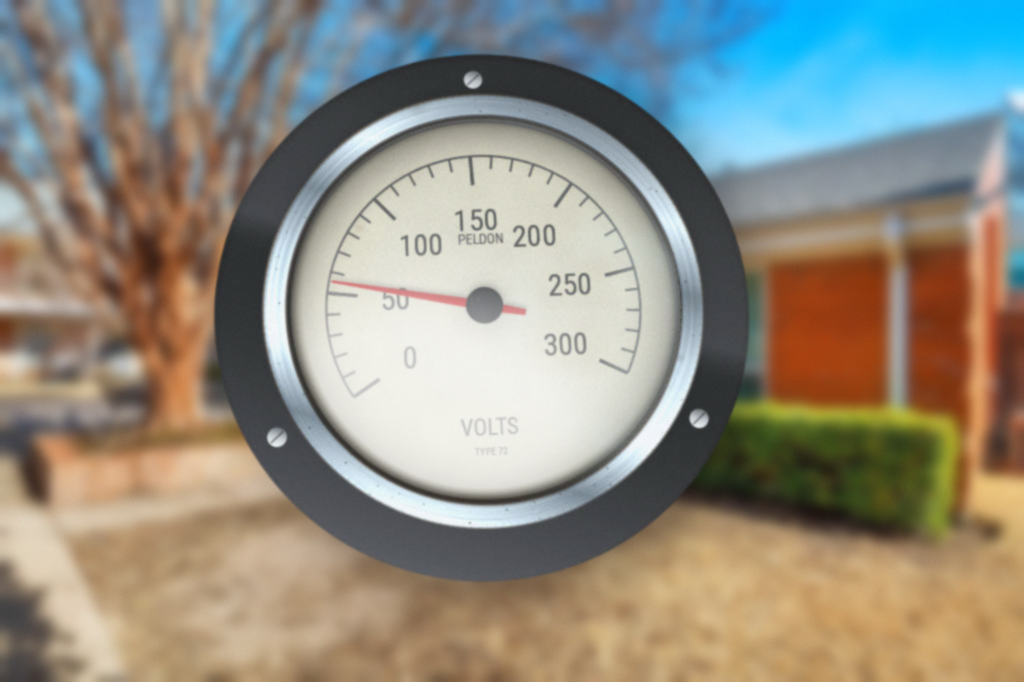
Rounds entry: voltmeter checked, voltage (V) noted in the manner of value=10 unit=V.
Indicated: value=55 unit=V
